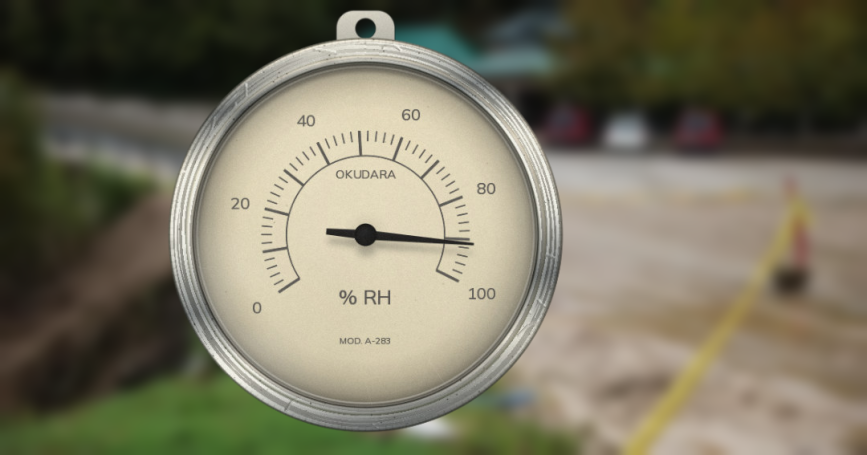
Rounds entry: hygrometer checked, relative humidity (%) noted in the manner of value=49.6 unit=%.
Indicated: value=91 unit=%
